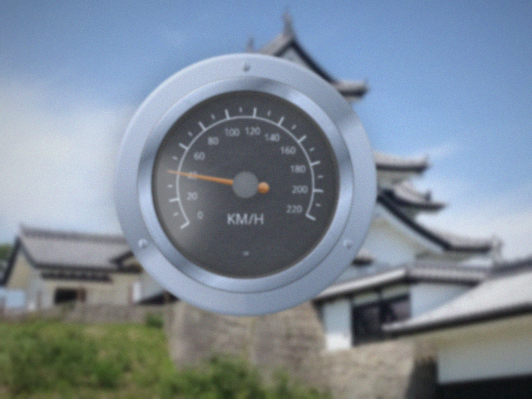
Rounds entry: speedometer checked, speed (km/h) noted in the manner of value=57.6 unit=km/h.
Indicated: value=40 unit=km/h
